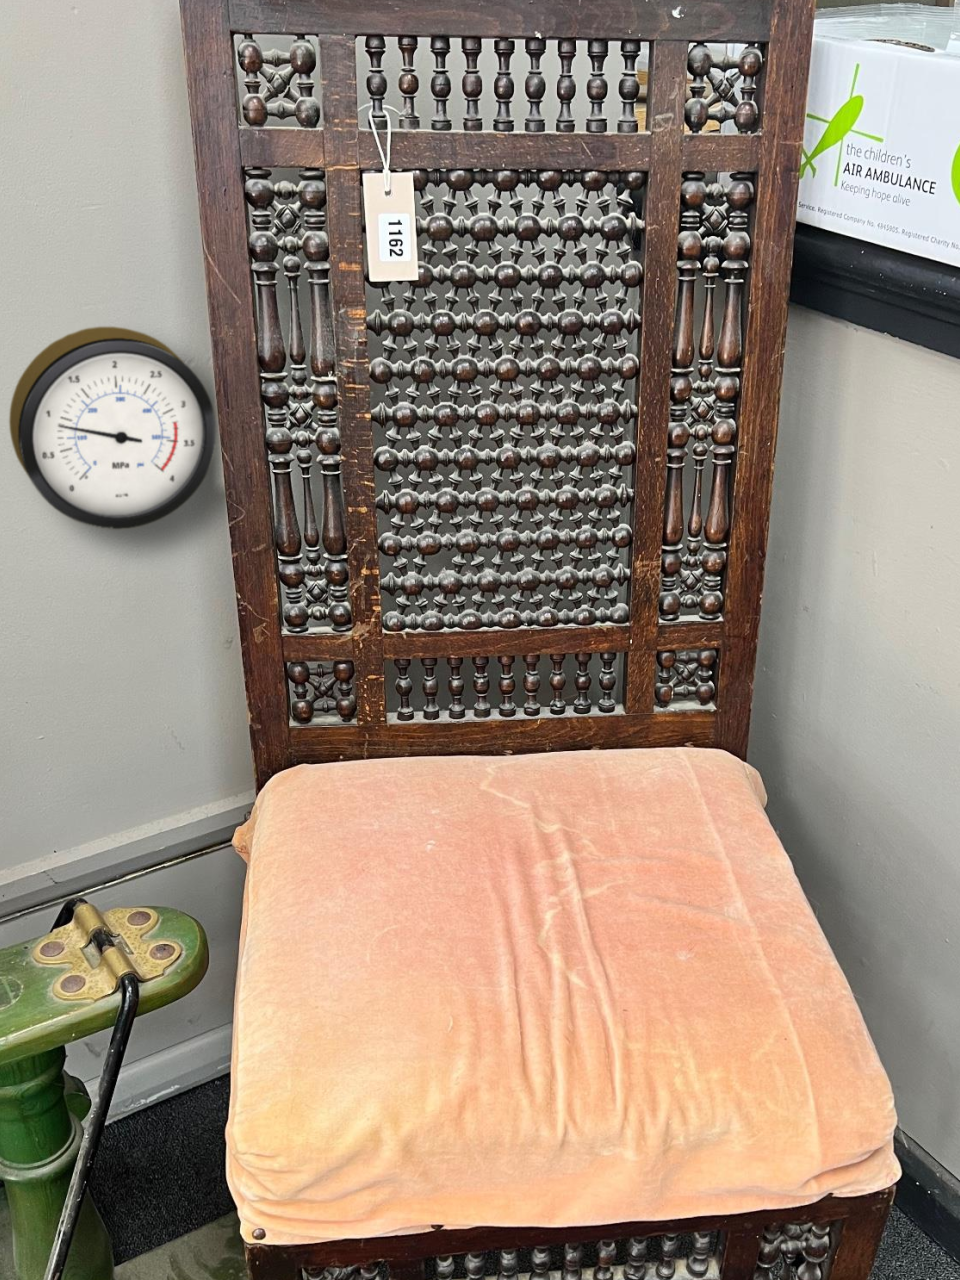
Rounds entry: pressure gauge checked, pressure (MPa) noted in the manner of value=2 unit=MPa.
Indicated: value=0.9 unit=MPa
